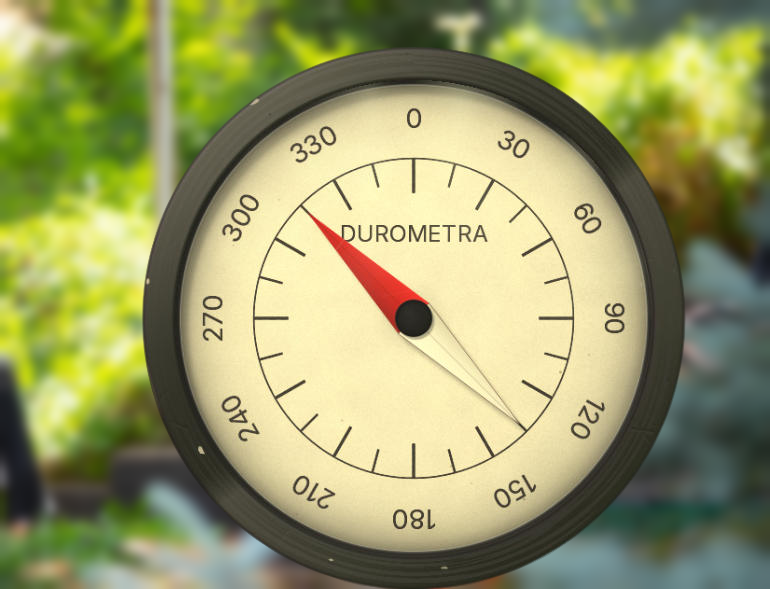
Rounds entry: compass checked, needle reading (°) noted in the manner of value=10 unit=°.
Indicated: value=315 unit=°
